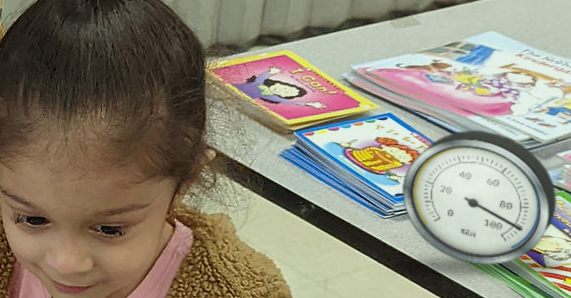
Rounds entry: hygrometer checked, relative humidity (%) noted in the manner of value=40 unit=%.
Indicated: value=90 unit=%
